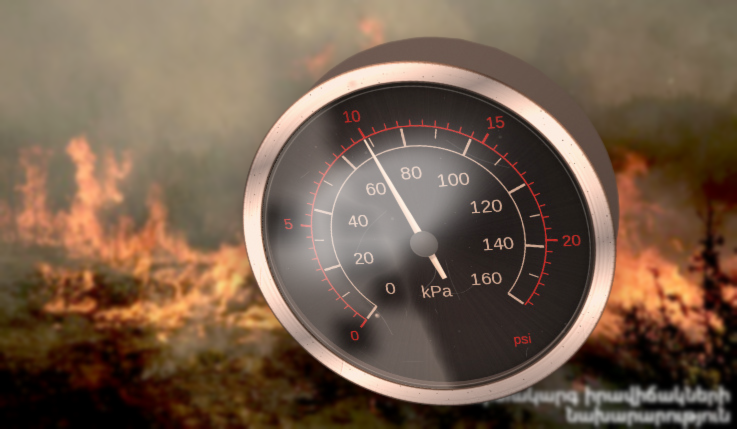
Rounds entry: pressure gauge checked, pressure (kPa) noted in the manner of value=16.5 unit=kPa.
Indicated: value=70 unit=kPa
